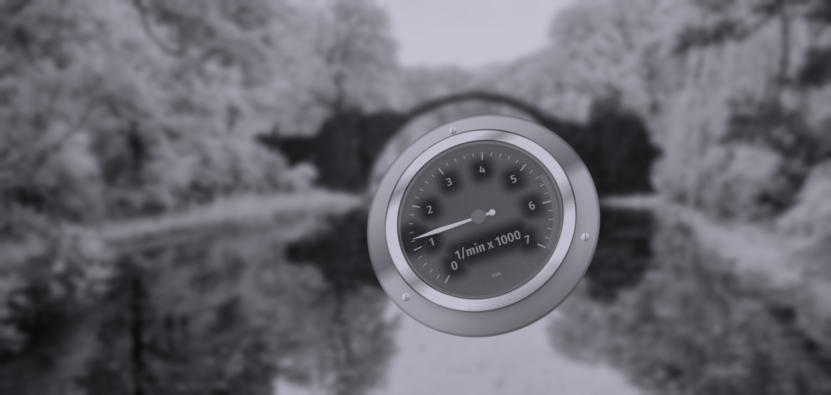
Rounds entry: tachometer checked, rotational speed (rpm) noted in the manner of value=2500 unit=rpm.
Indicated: value=1200 unit=rpm
